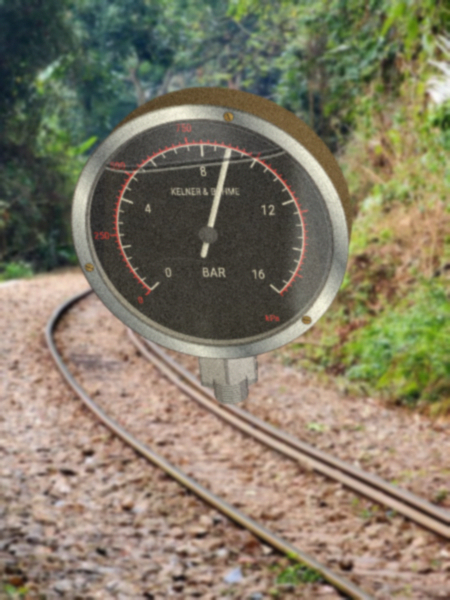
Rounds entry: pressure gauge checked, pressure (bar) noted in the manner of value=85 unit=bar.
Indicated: value=9 unit=bar
